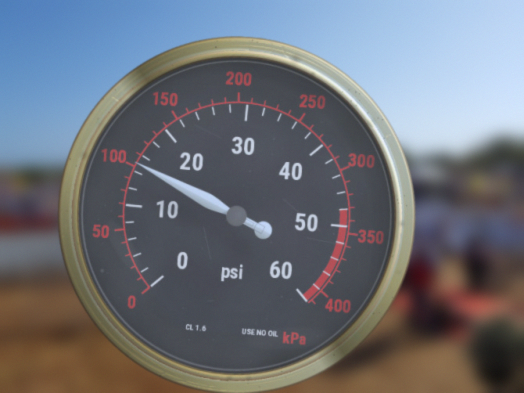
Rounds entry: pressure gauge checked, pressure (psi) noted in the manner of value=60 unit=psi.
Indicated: value=15 unit=psi
